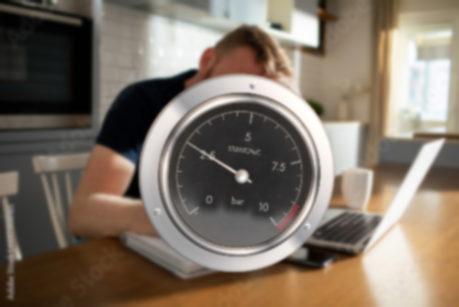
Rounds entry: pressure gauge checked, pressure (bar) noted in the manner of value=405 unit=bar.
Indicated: value=2.5 unit=bar
